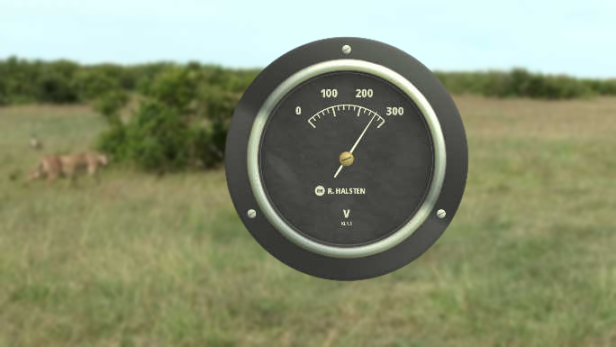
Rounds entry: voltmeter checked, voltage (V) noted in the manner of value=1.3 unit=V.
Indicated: value=260 unit=V
